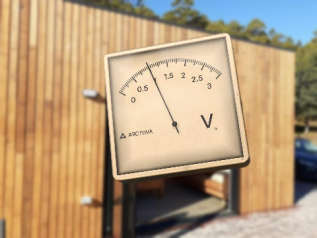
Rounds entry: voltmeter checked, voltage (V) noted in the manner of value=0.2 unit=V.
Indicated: value=1 unit=V
